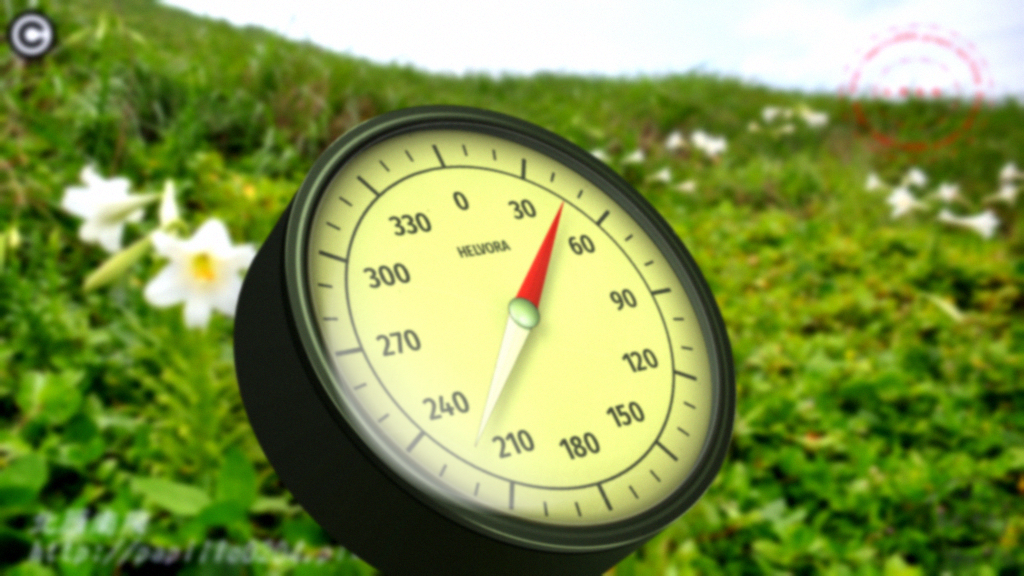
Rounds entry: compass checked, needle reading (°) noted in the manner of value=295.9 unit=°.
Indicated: value=45 unit=°
